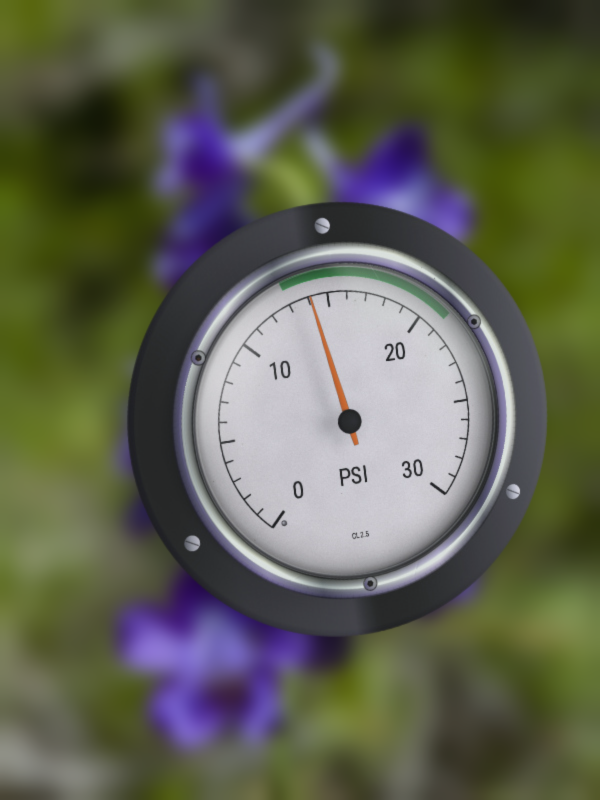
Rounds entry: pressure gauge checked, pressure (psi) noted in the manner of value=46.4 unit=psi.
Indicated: value=14 unit=psi
